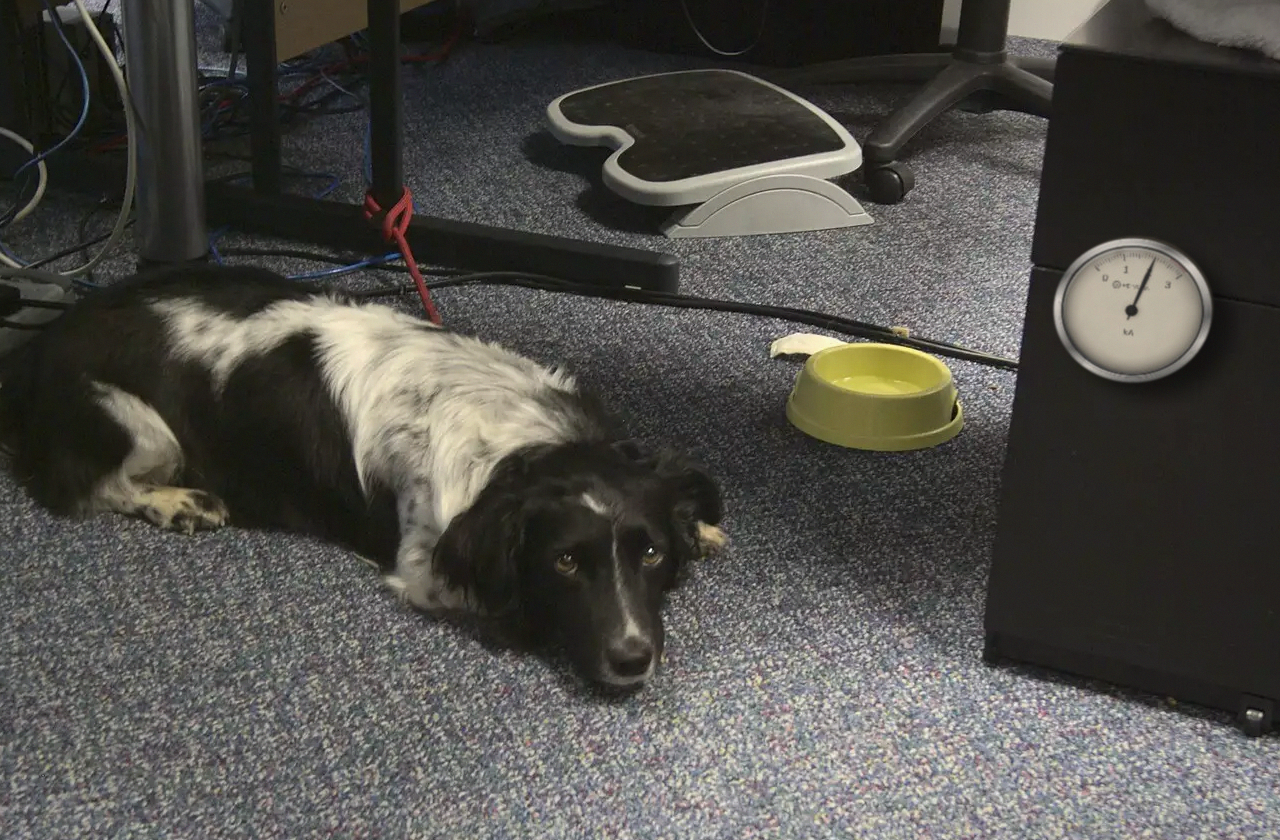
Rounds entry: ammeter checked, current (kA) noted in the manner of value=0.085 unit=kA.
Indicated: value=2 unit=kA
